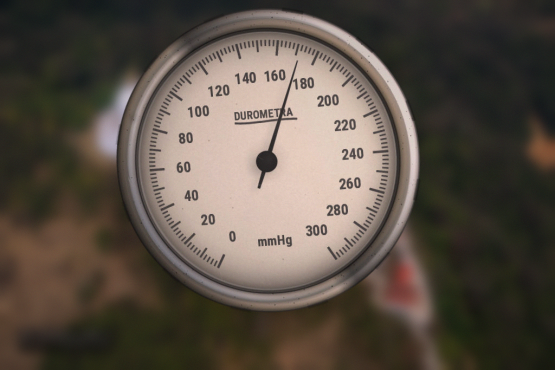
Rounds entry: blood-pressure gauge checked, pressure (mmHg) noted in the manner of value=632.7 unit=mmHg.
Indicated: value=172 unit=mmHg
